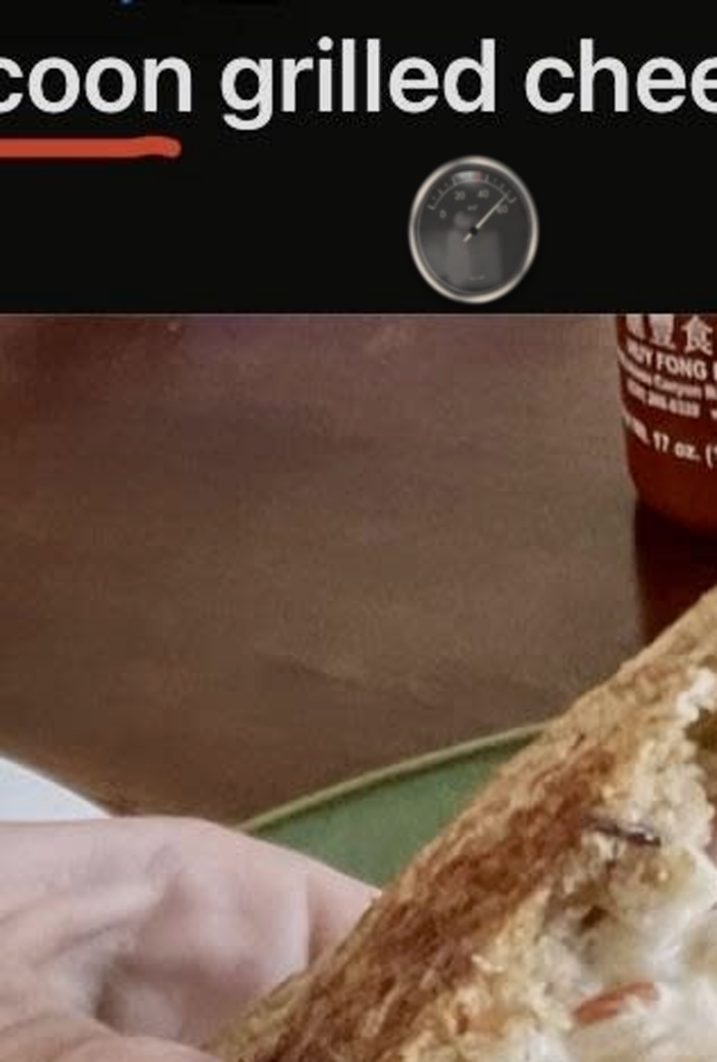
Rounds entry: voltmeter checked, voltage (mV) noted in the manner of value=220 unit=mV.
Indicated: value=55 unit=mV
